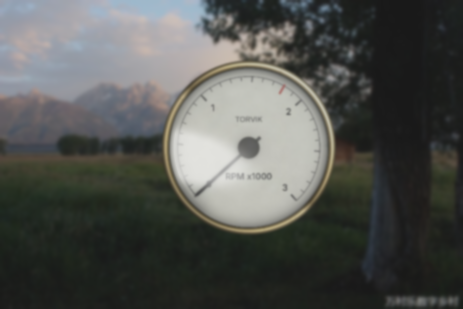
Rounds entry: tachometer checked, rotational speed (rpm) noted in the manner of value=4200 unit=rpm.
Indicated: value=0 unit=rpm
